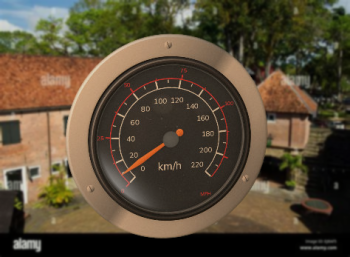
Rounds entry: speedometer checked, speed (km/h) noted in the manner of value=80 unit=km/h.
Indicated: value=10 unit=km/h
